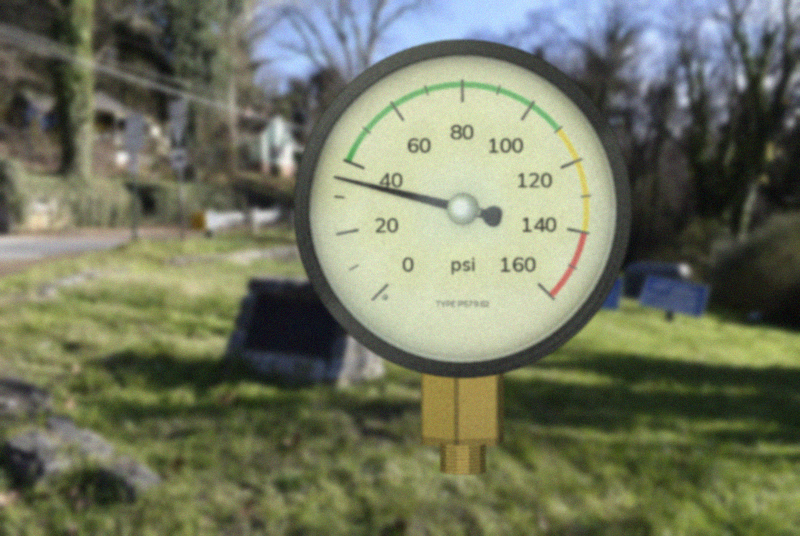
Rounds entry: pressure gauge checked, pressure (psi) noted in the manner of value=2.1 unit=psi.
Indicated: value=35 unit=psi
